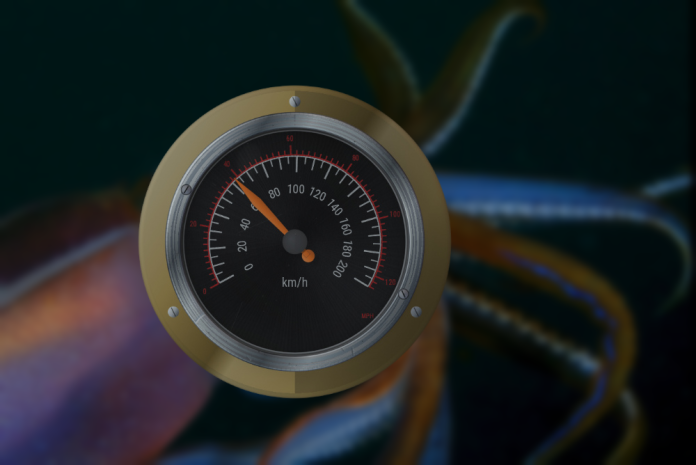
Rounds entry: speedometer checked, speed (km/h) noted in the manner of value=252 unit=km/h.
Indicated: value=62.5 unit=km/h
